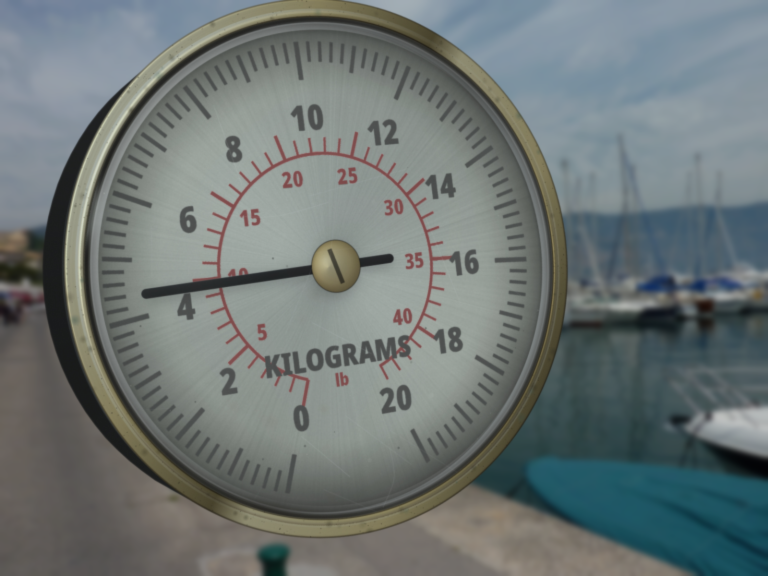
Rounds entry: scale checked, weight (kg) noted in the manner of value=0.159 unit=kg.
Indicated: value=4.4 unit=kg
